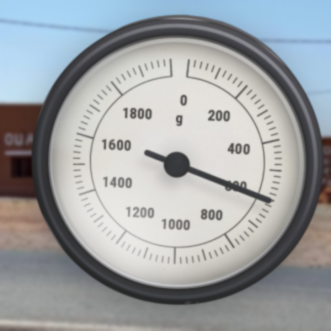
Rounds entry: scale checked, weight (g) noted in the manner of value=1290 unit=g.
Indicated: value=600 unit=g
